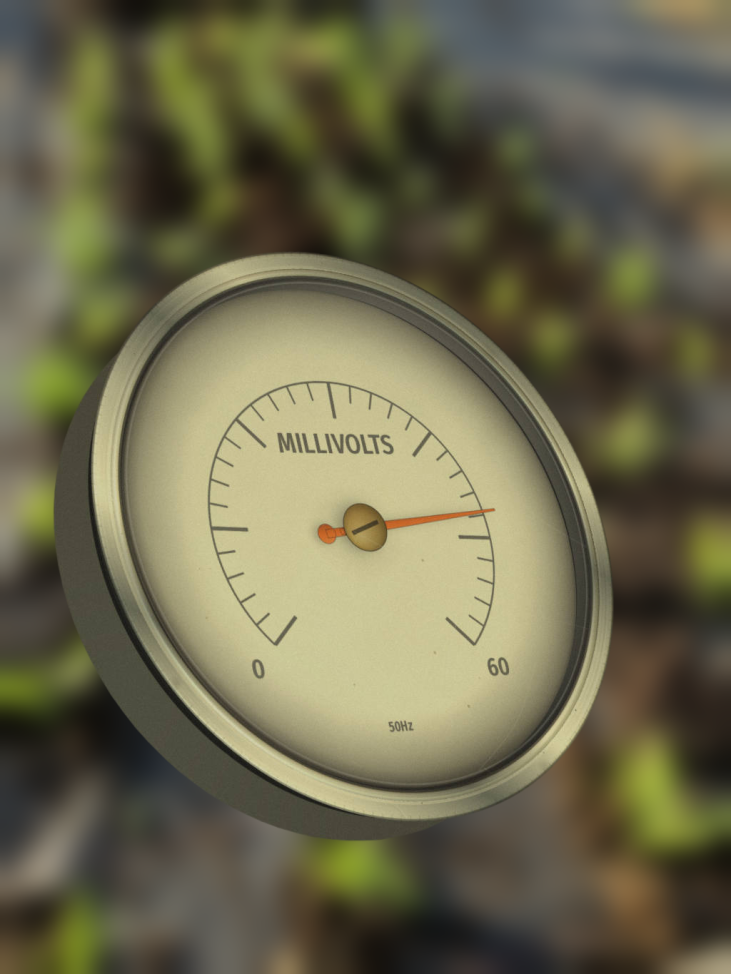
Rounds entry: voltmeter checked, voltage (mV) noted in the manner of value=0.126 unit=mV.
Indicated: value=48 unit=mV
